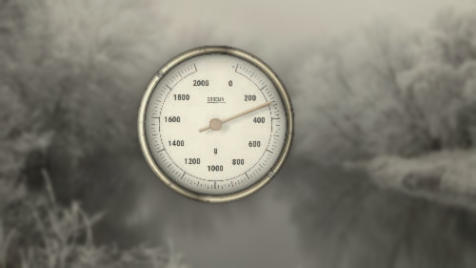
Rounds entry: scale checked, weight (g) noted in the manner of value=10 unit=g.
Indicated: value=300 unit=g
